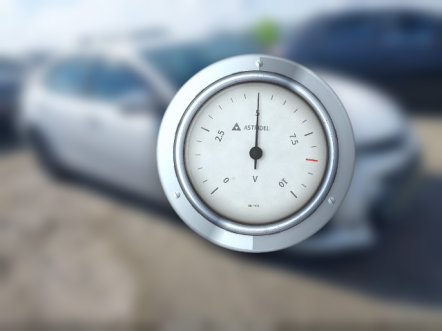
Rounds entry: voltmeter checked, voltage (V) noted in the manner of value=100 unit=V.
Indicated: value=5 unit=V
